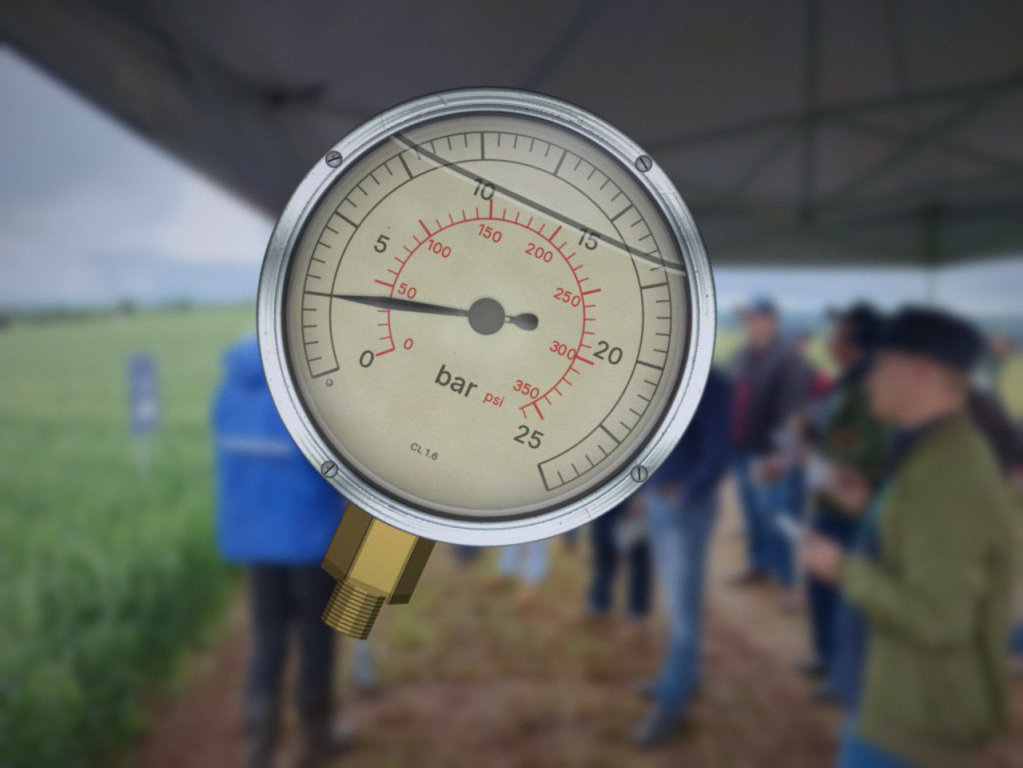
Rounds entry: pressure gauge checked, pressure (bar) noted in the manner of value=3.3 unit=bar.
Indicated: value=2.5 unit=bar
